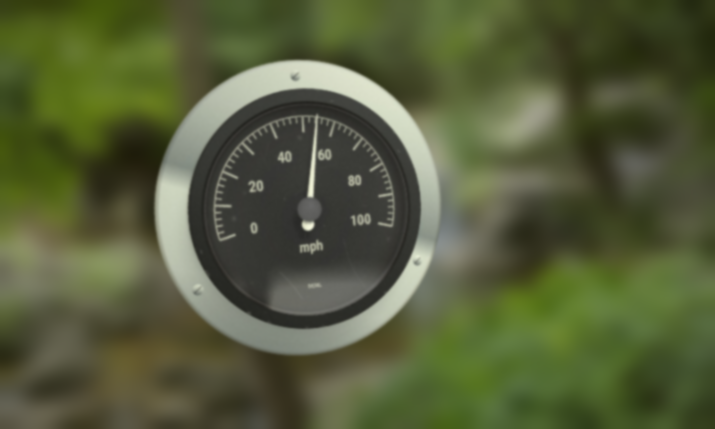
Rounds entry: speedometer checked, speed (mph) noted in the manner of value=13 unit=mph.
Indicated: value=54 unit=mph
